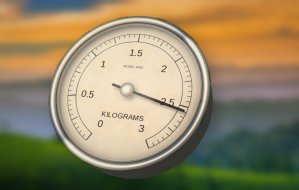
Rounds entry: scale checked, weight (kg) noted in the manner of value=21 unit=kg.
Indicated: value=2.55 unit=kg
